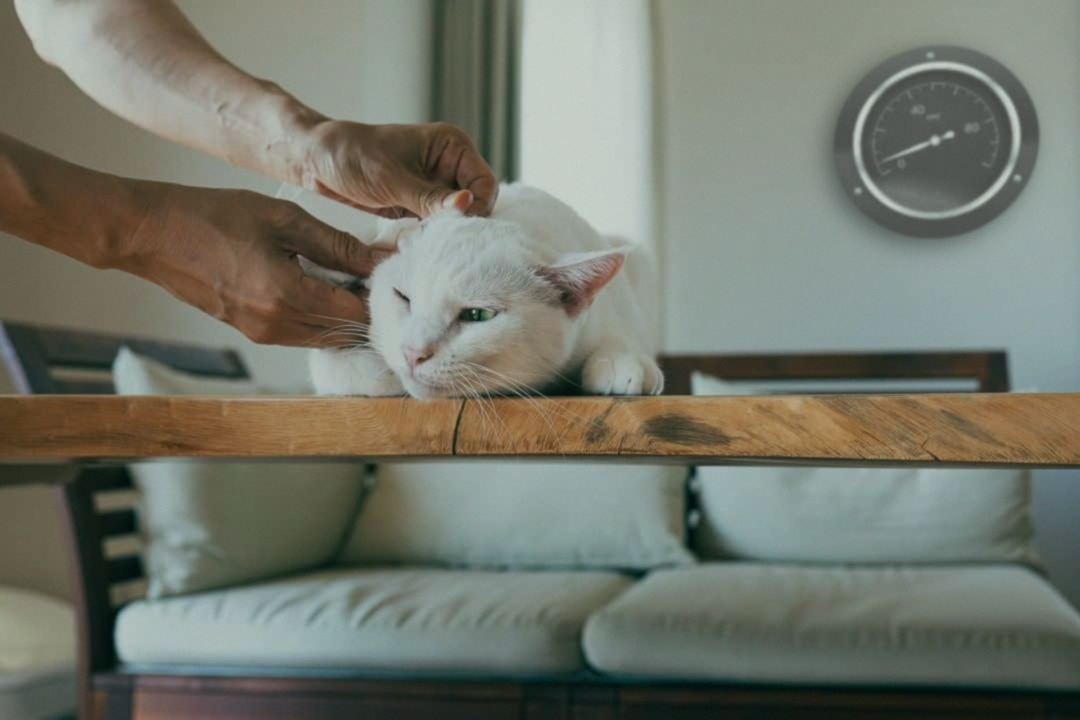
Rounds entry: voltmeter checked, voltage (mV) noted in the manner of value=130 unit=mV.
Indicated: value=5 unit=mV
